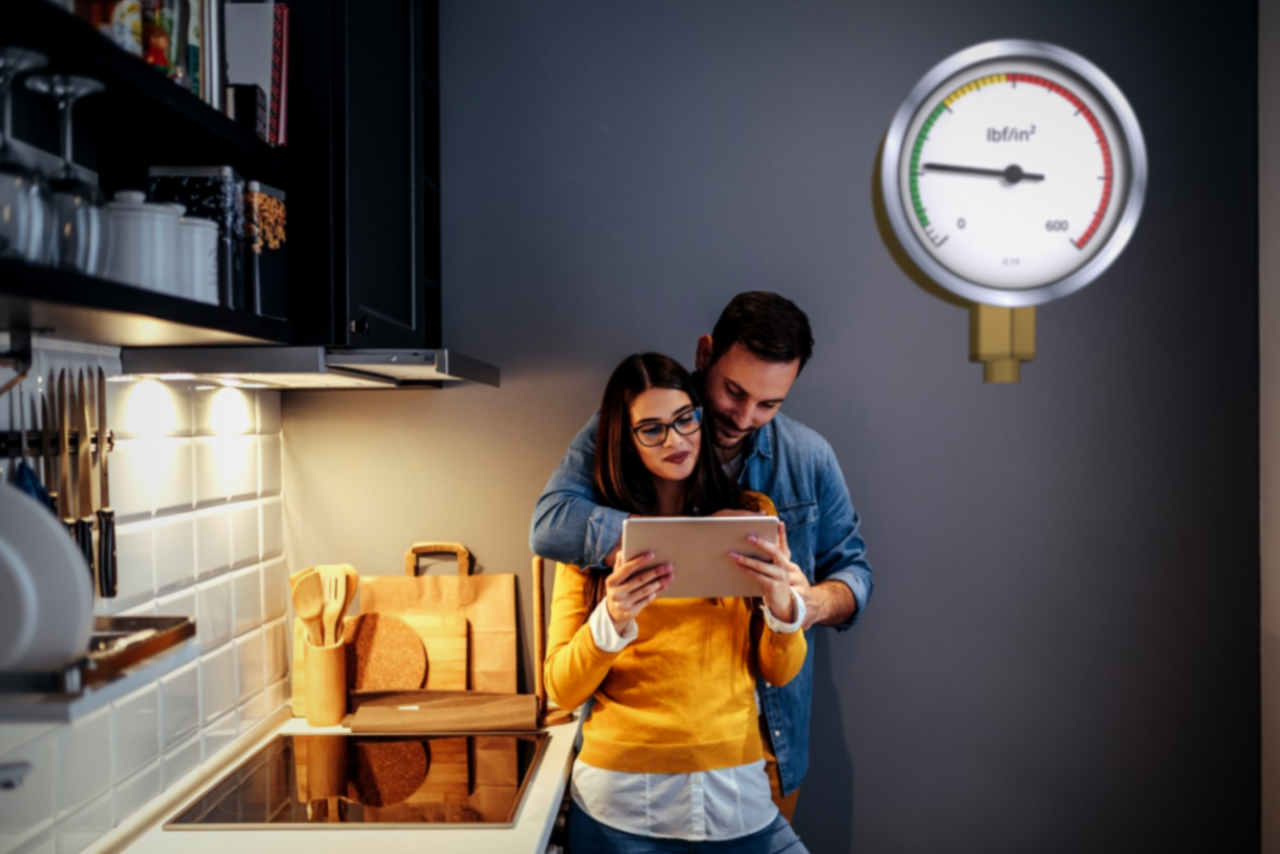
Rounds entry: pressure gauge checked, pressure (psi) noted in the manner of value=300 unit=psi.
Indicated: value=110 unit=psi
